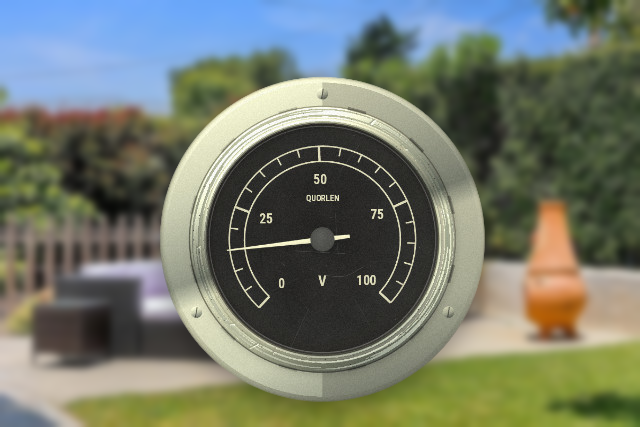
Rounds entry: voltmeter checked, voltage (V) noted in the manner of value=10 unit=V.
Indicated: value=15 unit=V
